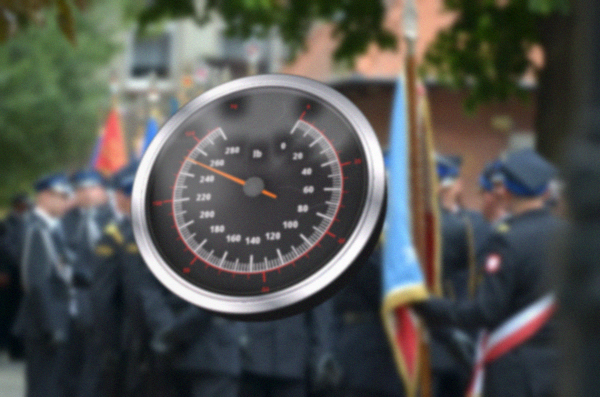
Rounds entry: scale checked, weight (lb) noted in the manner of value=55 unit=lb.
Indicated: value=250 unit=lb
